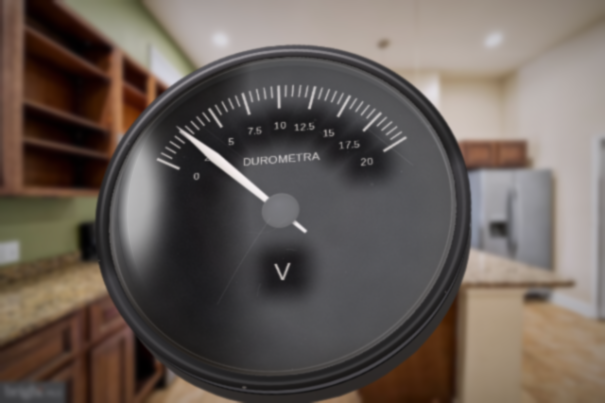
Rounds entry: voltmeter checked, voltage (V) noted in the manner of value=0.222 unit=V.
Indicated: value=2.5 unit=V
